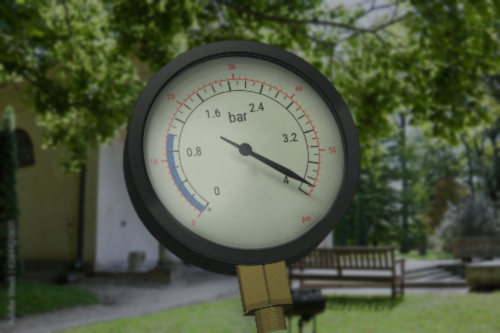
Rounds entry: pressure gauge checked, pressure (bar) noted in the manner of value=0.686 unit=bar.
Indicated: value=3.9 unit=bar
